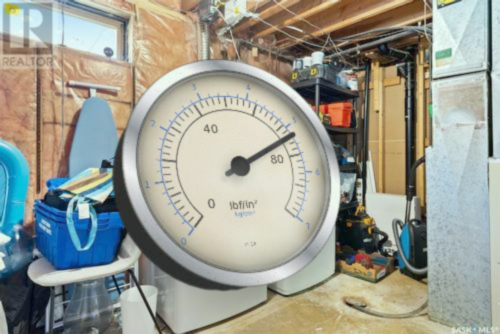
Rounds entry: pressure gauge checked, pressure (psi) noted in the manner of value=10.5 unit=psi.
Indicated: value=74 unit=psi
